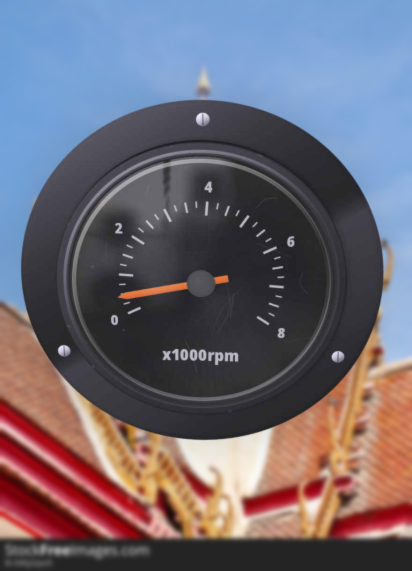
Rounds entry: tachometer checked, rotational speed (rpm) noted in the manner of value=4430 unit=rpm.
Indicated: value=500 unit=rpm
